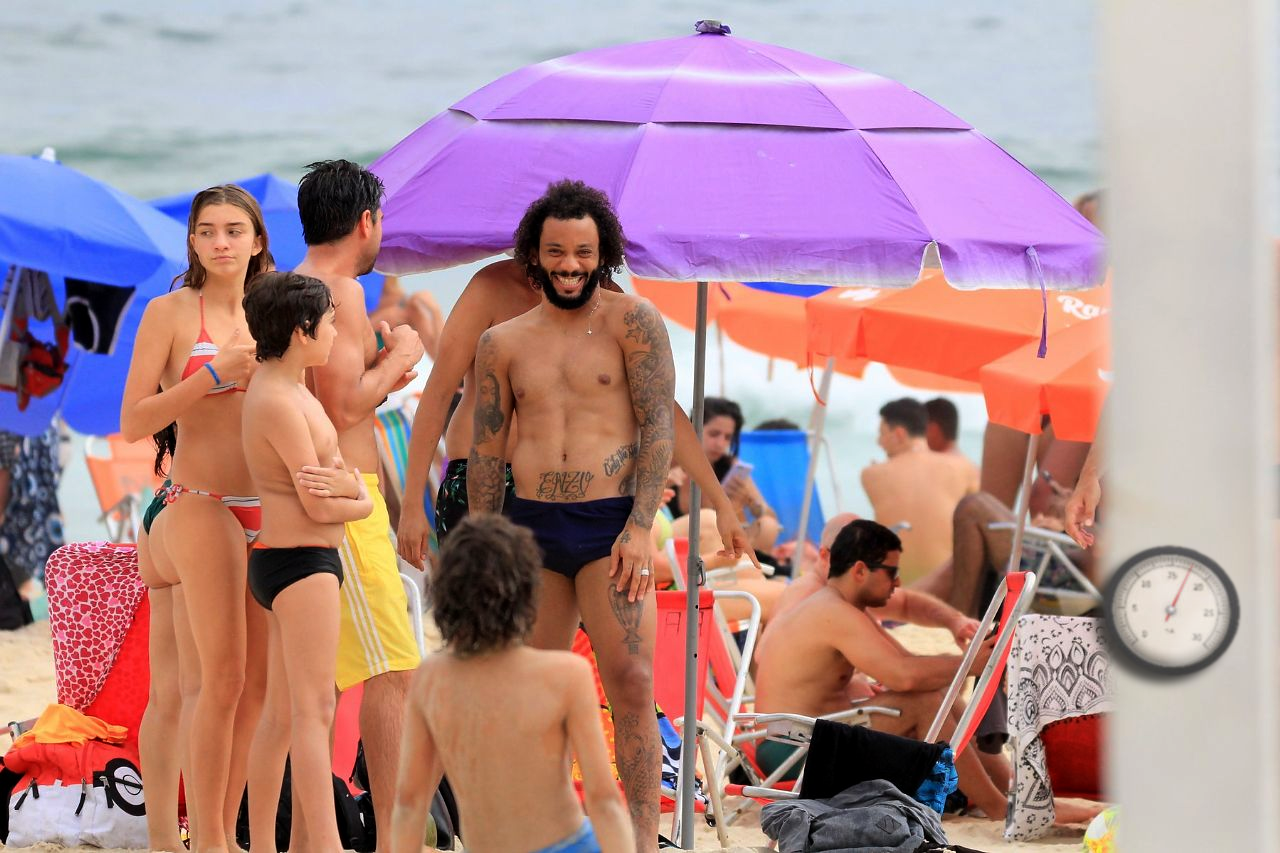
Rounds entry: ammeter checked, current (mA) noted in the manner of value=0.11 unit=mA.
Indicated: value=17.5 unit=mA
